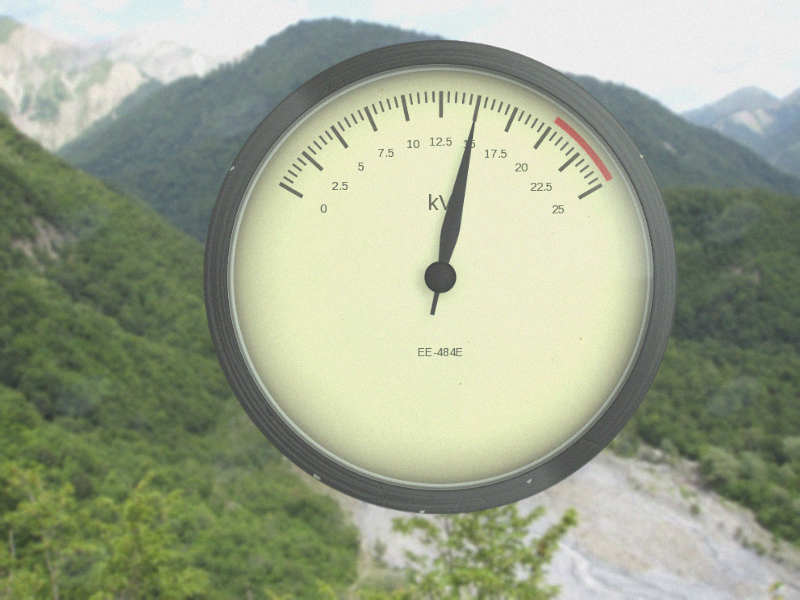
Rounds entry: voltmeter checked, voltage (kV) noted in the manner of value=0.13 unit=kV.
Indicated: value=15 unit=kV
